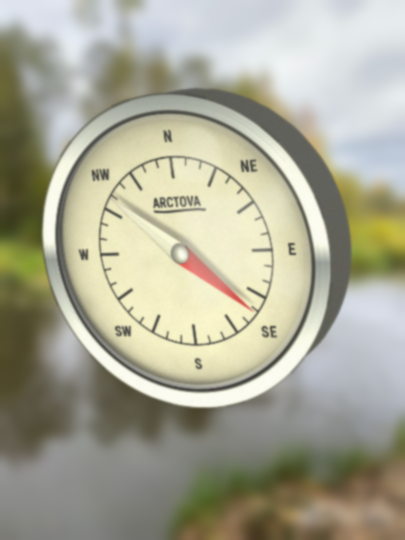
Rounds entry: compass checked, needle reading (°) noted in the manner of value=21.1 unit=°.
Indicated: value=130 unit=°
